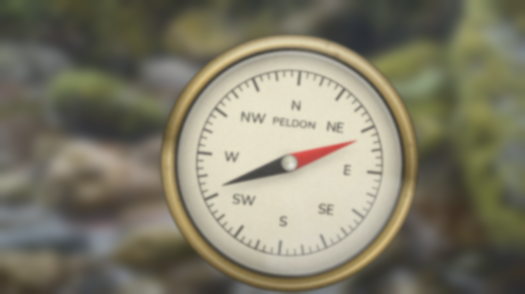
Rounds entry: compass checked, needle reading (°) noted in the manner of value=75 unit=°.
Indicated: value=65 unit=°
